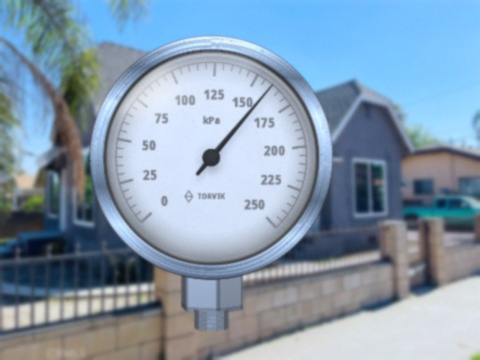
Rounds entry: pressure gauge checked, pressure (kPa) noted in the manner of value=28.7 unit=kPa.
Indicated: value=160 unit=kPa
